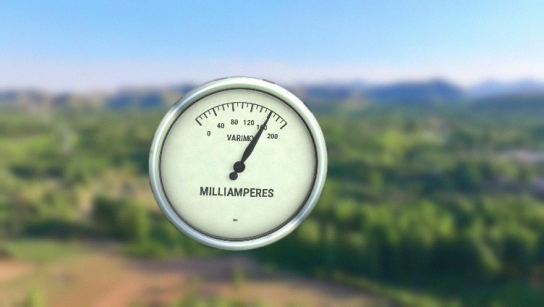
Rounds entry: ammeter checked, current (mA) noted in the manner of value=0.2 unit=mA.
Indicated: value=160 unit=mA
